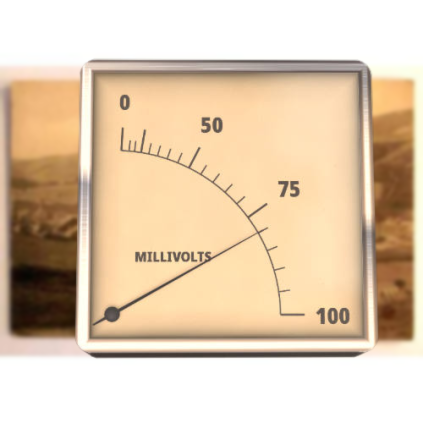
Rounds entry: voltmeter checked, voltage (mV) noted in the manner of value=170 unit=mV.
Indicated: value=80 unit=mV
